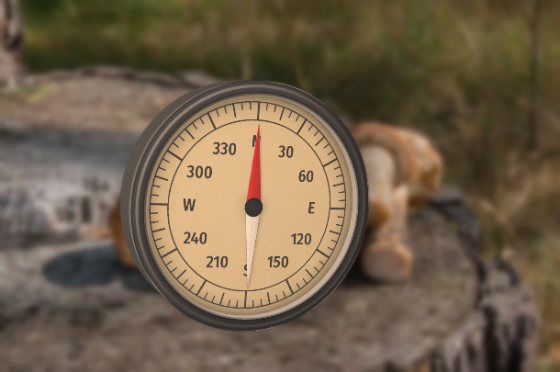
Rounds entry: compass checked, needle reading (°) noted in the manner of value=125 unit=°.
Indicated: value=0 unit=°
